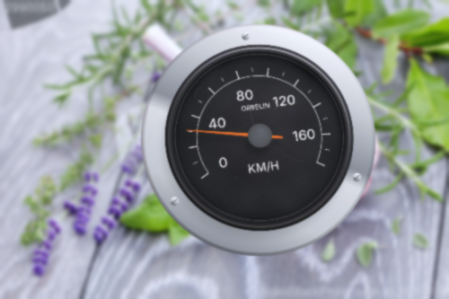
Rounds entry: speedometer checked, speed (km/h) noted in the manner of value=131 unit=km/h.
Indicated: value=30 unit=km/h
